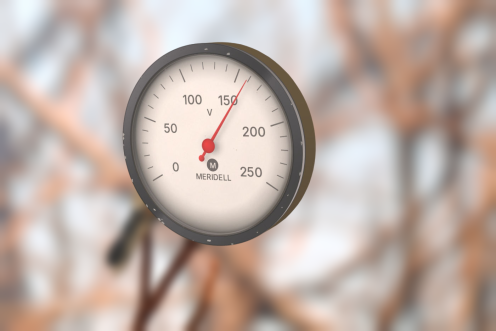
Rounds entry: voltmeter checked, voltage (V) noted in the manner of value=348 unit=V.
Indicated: value=160 unit=V
